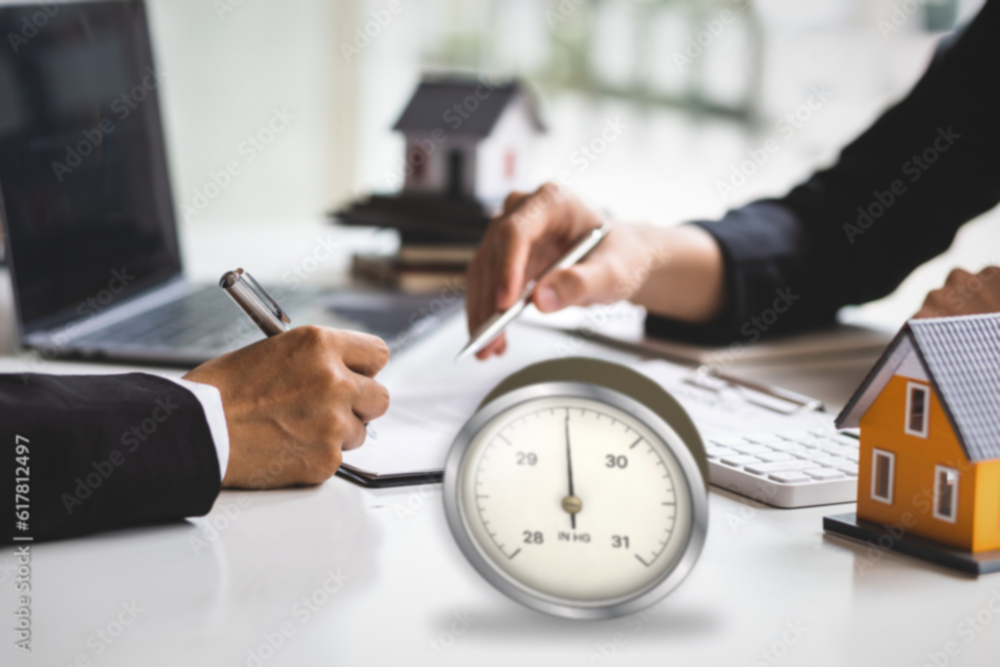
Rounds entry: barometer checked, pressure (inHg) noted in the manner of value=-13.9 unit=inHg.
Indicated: value=29.5 unit=inHg
